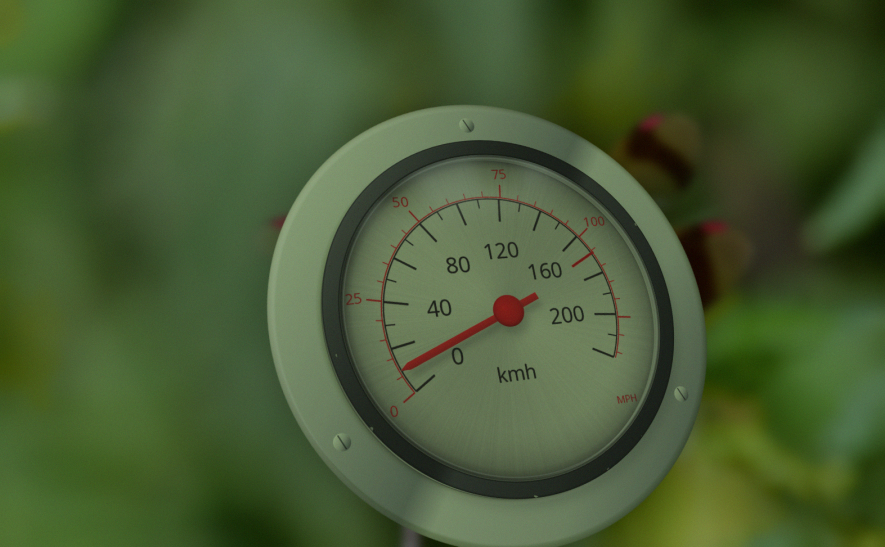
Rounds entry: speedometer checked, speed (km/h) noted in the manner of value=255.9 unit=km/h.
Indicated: value=10 unit=km/h
